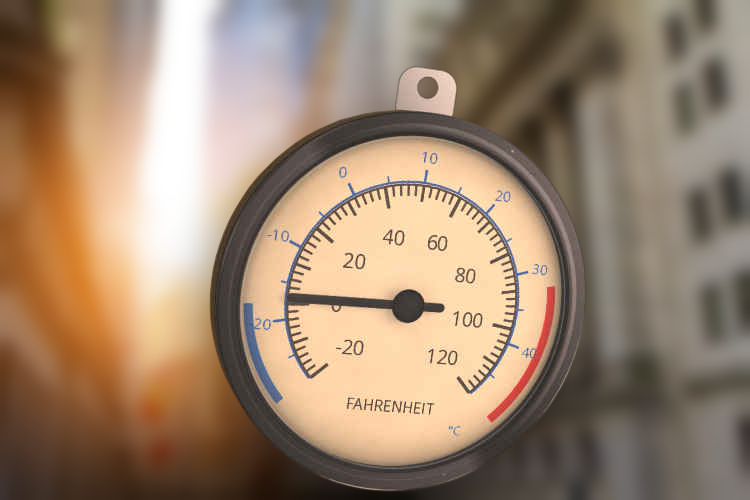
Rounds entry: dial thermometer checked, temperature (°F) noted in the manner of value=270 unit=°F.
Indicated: value=2 unit=°F
